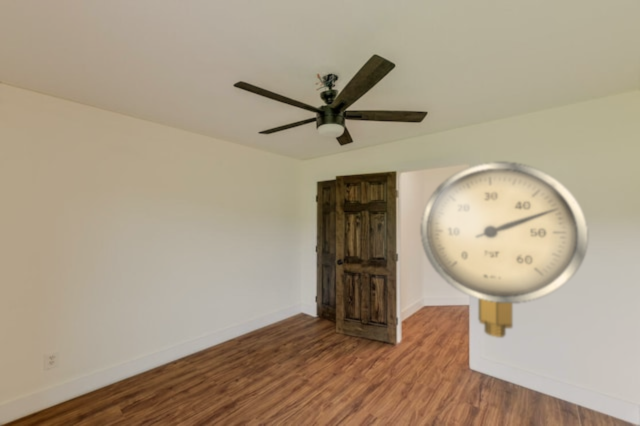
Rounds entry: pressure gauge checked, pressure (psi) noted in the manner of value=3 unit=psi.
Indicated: value=45 unit=psi
